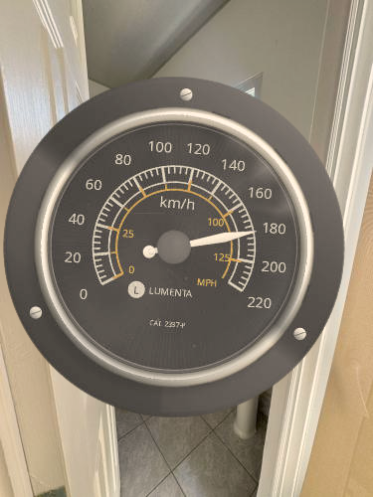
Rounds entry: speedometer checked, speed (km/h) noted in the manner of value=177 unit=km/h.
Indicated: value=180 unit=km/h
